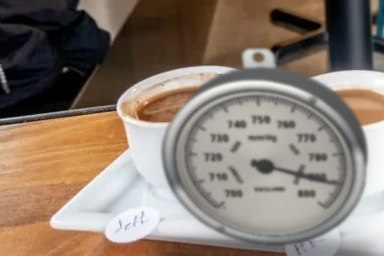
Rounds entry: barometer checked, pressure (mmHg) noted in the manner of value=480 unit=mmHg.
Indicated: value=790 unit=mmHg
